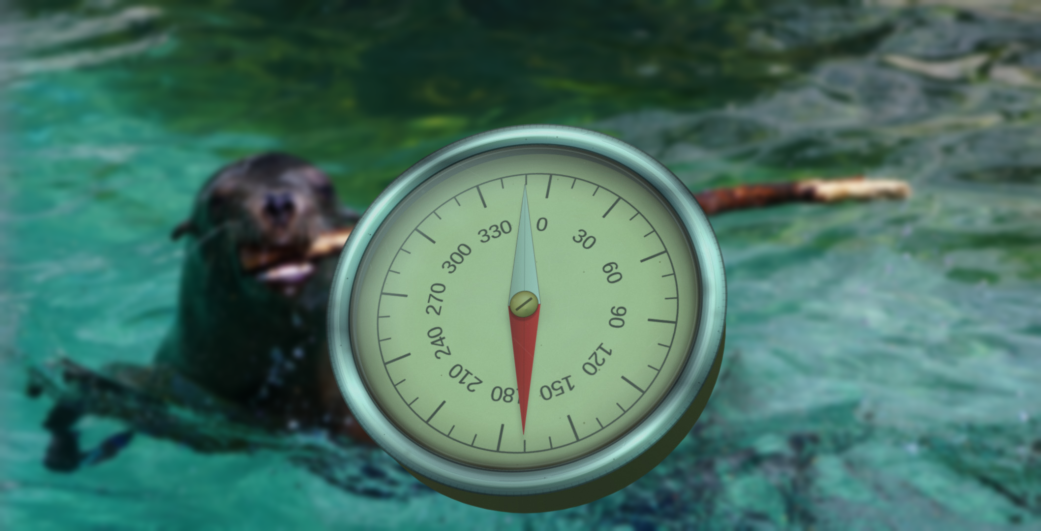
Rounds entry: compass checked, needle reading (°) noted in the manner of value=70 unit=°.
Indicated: value=170 unit=°
